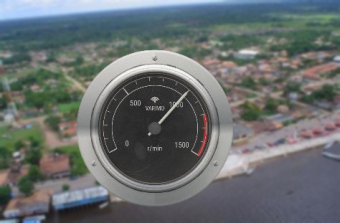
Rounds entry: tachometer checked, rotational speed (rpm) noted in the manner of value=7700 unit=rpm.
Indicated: value=1000 unit=rpm
